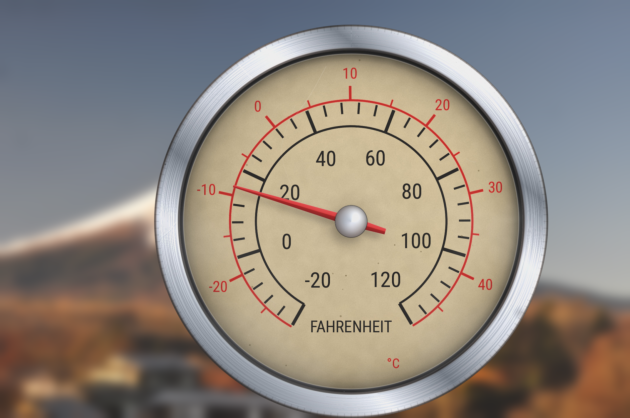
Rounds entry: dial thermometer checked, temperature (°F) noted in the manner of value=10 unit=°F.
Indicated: value=16 unit=°F
